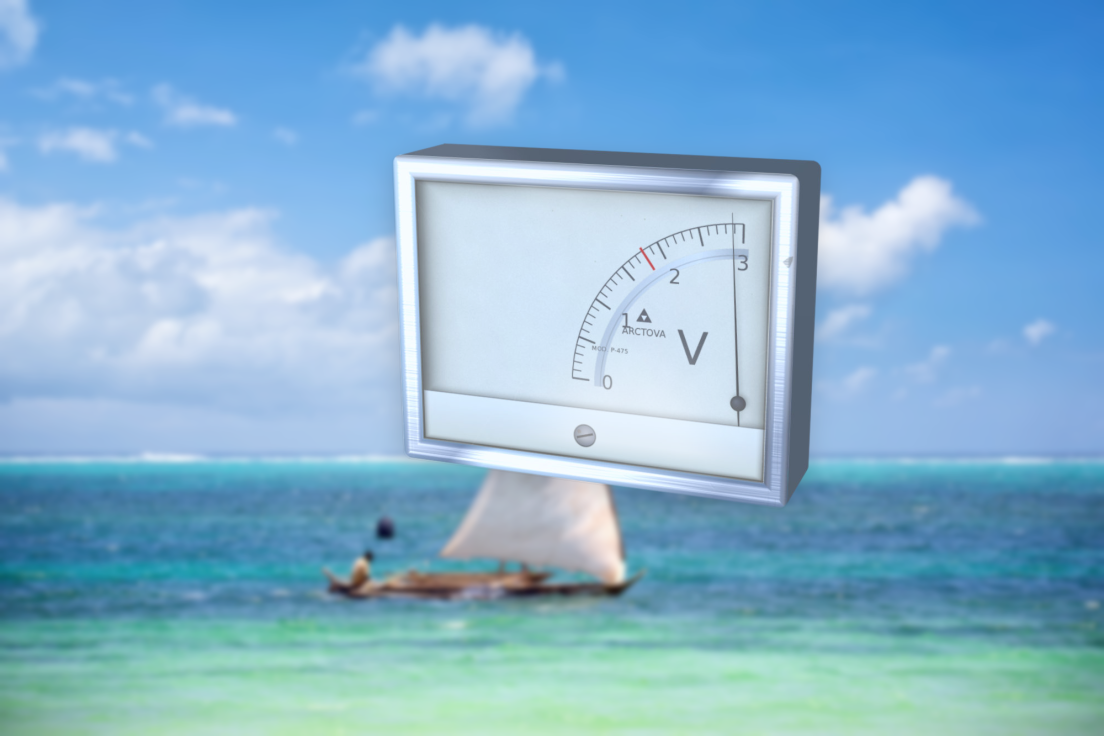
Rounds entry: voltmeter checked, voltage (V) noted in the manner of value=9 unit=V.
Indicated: value=2.9 unit=V
